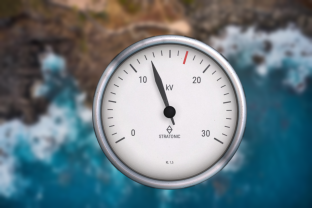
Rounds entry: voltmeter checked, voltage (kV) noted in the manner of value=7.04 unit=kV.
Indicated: value=12.5 unit=kV
